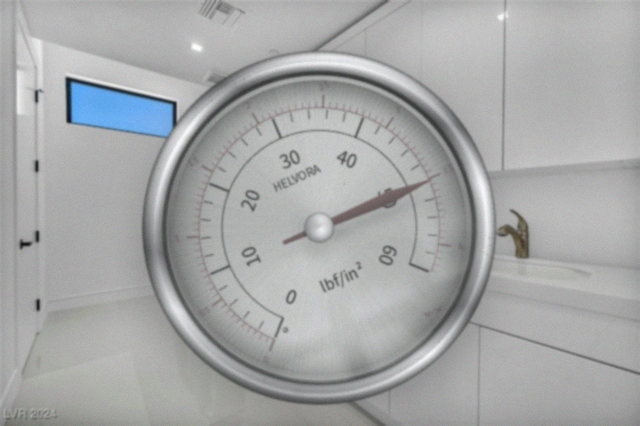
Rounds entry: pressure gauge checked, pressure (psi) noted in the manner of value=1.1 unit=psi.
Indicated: value=50 unit=psi
